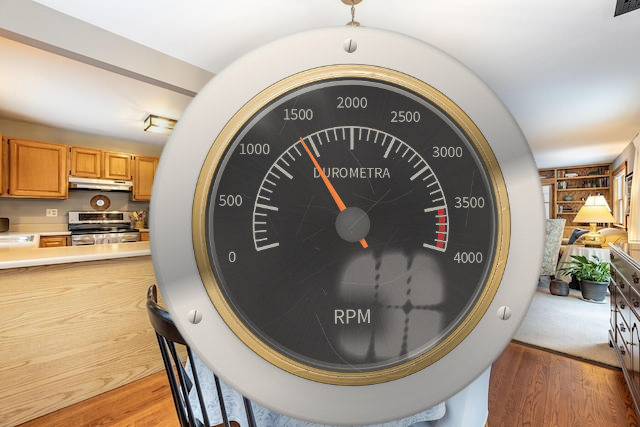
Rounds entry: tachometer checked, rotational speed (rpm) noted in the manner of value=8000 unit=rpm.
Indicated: value=1400 unit=rpm
